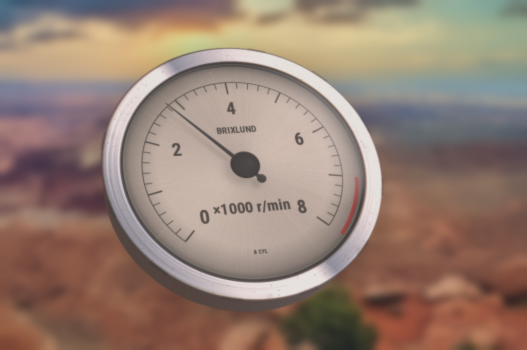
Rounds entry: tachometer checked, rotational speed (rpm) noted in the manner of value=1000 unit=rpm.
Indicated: value=2800 unit=rpm
